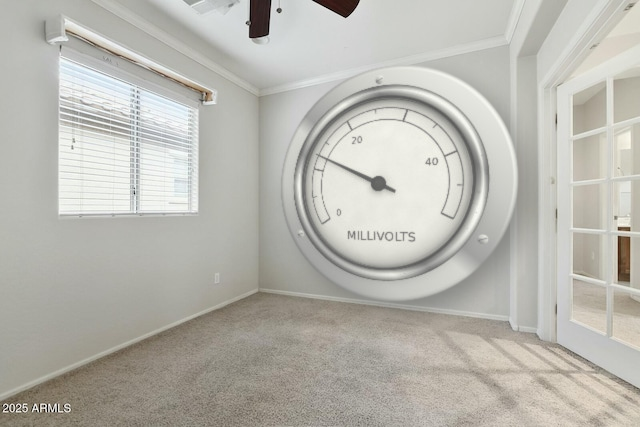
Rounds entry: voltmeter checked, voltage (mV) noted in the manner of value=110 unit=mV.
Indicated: value=12.5 unit=mV
